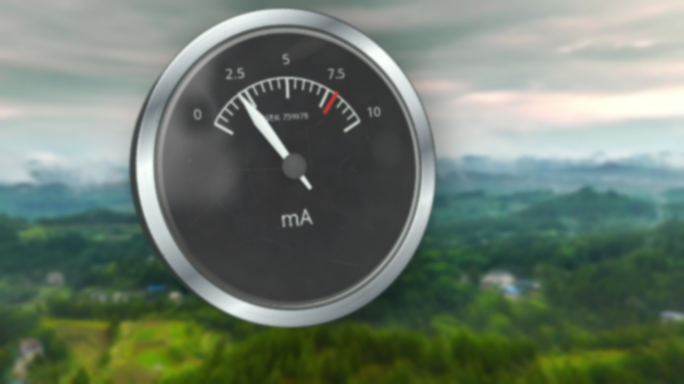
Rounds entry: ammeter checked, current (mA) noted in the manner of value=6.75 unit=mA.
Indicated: value=2 unit=mA
